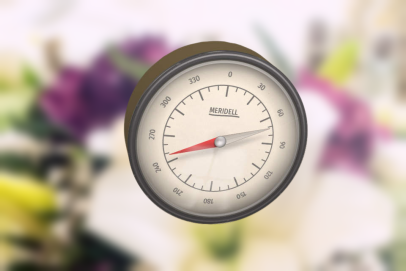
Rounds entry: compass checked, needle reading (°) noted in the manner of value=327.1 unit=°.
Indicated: value=250 unit=°
